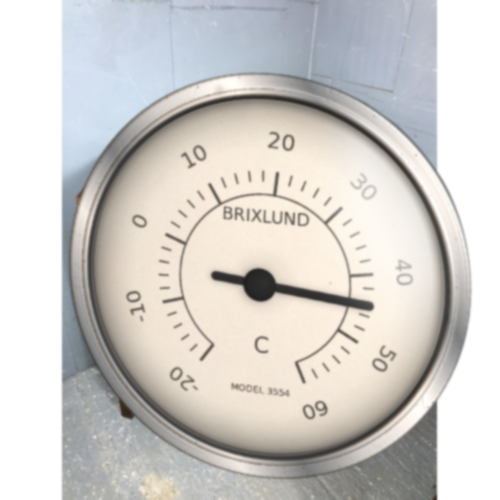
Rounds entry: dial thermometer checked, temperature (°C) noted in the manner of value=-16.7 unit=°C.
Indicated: value=44 unit=°C
